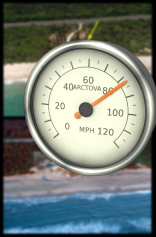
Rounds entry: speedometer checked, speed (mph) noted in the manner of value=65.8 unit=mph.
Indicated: value=82.5 unit=mph
